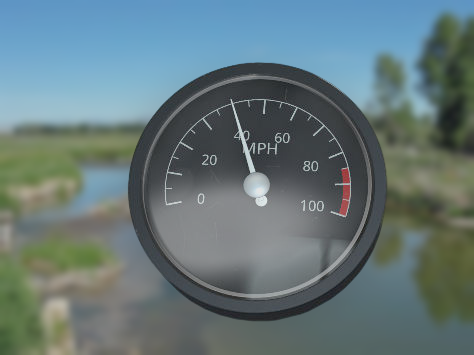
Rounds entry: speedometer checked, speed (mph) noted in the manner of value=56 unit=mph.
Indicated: value=40 unit=mph
